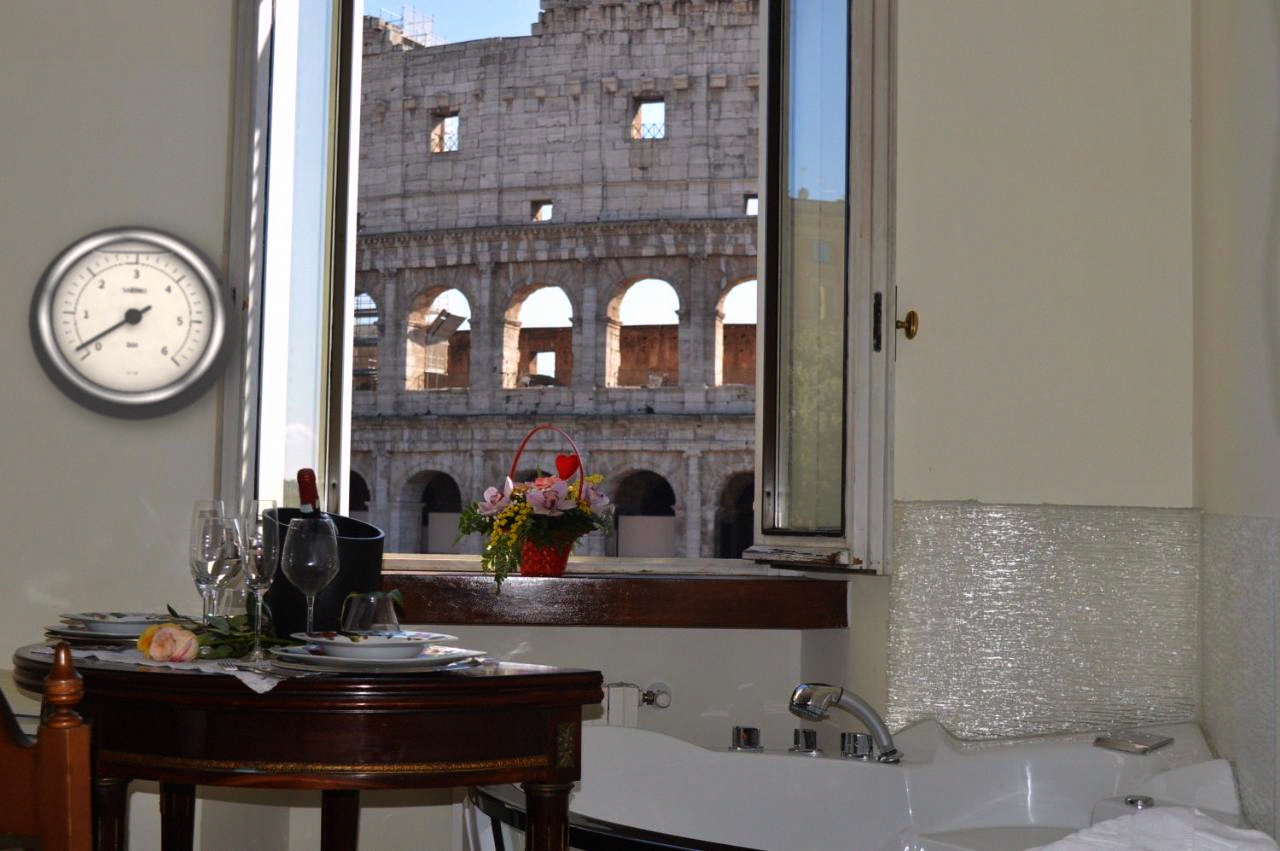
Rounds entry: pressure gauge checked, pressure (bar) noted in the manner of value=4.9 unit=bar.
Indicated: value=0.2 unit=bar
